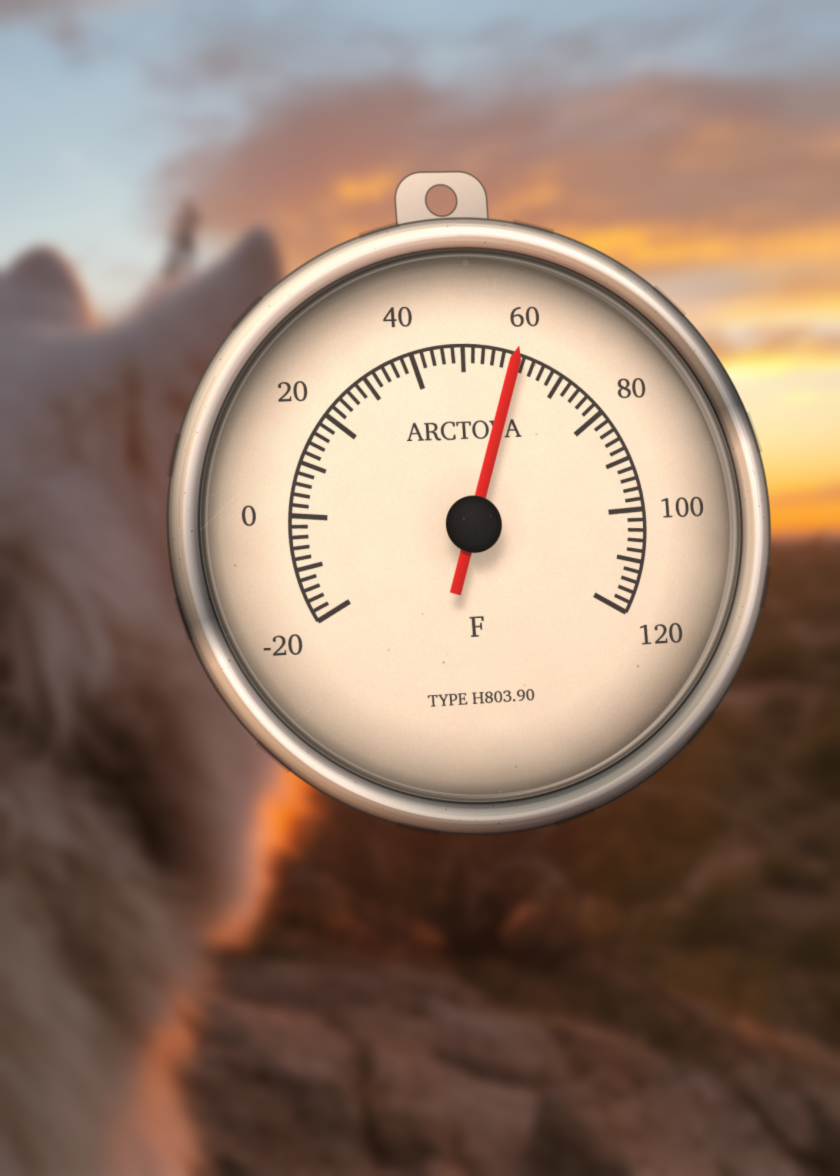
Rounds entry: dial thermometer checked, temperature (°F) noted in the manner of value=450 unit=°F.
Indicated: value=60 unit=°F
